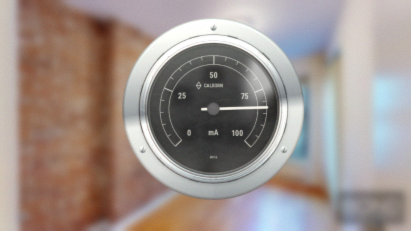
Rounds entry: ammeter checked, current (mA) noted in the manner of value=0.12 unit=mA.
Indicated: value=82.5 unit=mA
